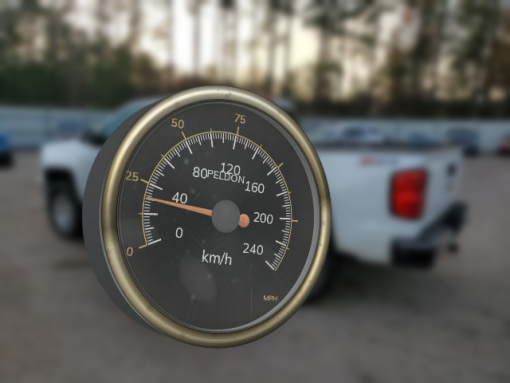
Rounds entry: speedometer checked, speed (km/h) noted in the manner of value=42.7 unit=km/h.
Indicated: value=30 unit=km/h
